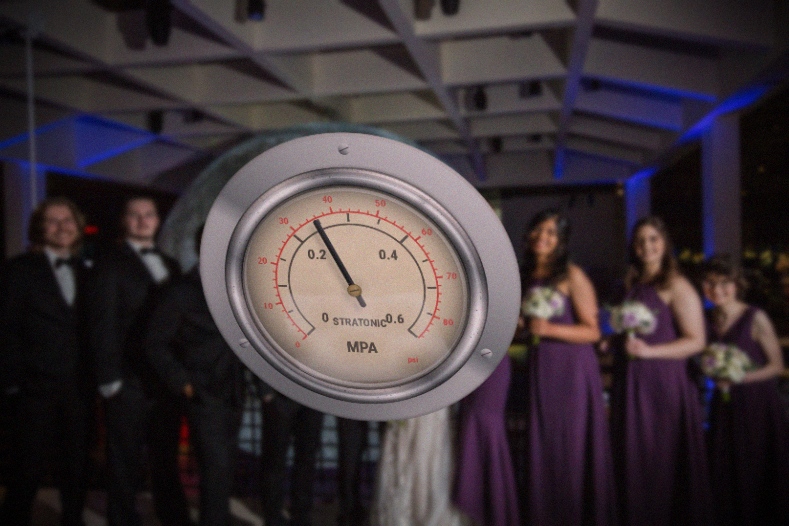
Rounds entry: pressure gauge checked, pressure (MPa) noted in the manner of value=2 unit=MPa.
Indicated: value=0.25 unit=MPa
